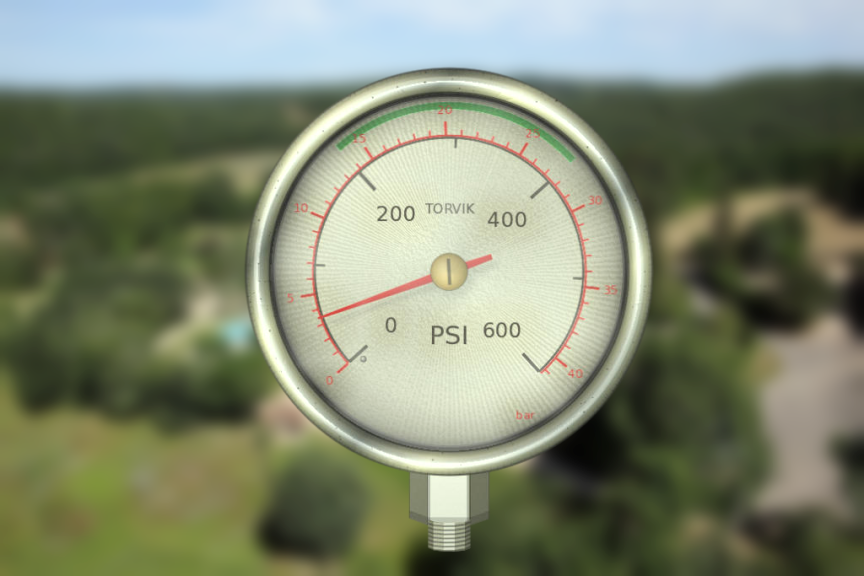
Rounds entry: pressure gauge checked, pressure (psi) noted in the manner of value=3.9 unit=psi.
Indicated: value=50 unit=psi
